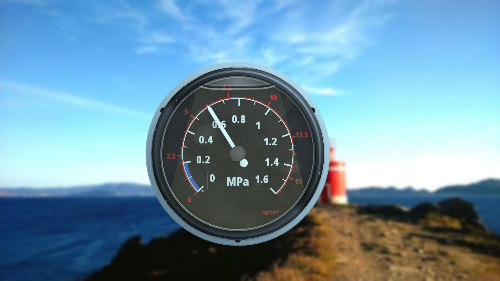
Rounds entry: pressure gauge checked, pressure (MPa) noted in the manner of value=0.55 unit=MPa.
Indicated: value=0.6 unit=MPa
